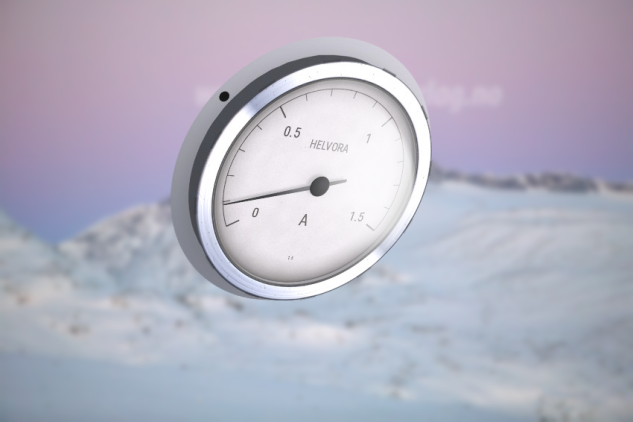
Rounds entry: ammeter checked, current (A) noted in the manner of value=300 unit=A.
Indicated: value=0.1 unit=A
